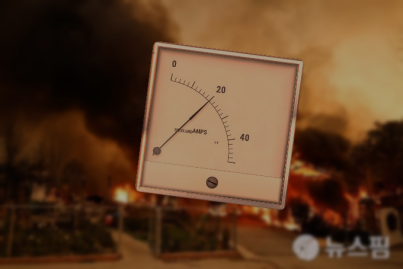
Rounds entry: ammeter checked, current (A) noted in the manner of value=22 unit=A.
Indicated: value=20 unit=A
